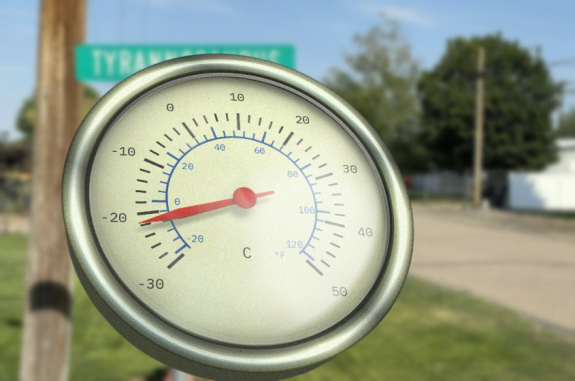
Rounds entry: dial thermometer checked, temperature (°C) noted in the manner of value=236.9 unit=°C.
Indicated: value=-22 unit=°C
